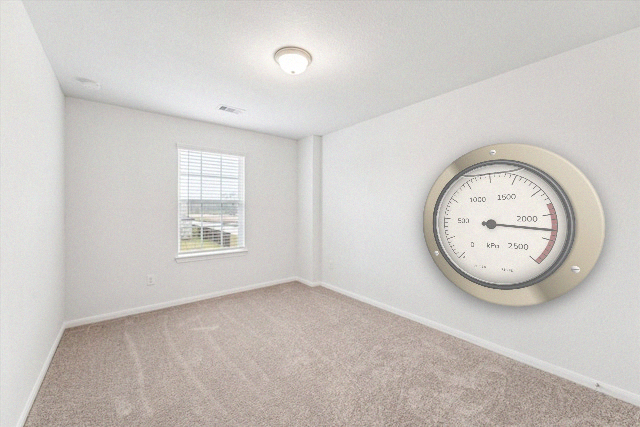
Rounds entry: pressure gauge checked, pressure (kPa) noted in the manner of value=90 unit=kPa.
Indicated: value=2150 unit=kPa
